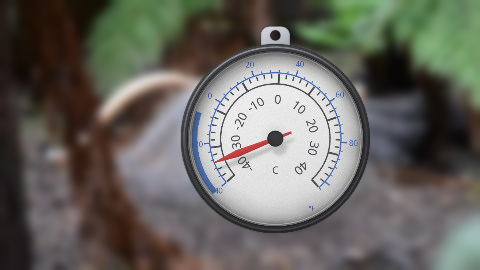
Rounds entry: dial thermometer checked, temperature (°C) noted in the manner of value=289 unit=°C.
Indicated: value=-34 unit=°C
